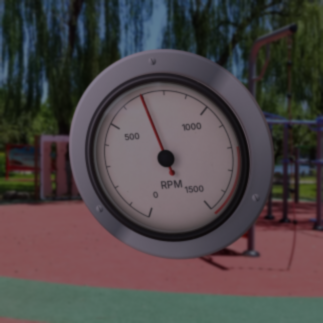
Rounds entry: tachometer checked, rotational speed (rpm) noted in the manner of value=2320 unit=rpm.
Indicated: value=700 unit=rpm
